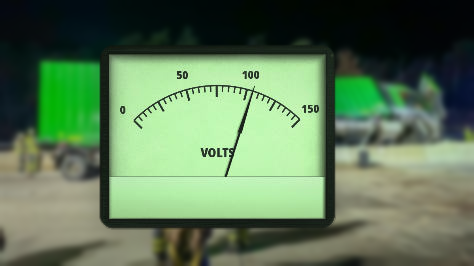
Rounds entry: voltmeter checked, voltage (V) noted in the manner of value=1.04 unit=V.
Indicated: value=105 unit=V
